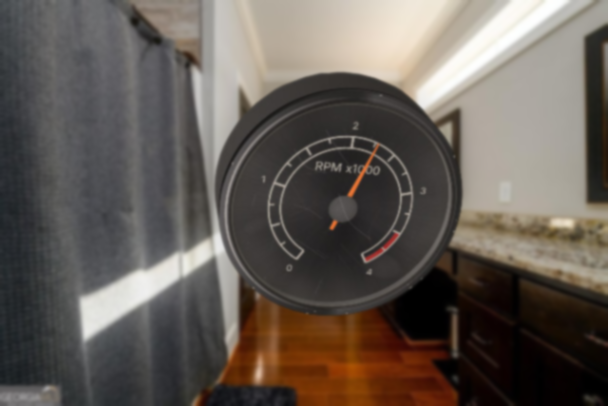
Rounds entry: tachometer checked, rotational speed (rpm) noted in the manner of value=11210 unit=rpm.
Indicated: value=2250 unit=rpm
